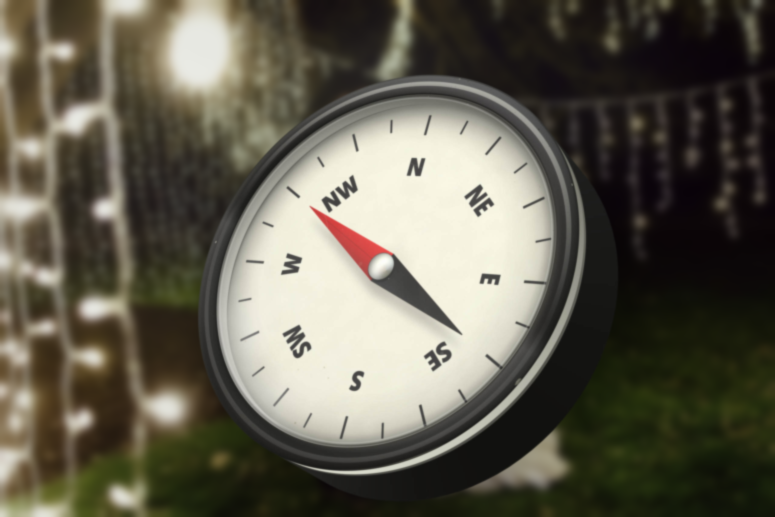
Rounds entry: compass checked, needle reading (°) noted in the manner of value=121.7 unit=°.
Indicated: value=300 unit=°
